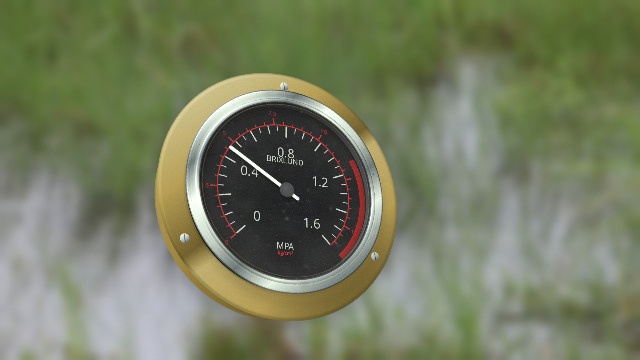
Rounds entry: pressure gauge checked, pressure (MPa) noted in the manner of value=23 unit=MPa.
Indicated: value=0.45 unit=MPa
